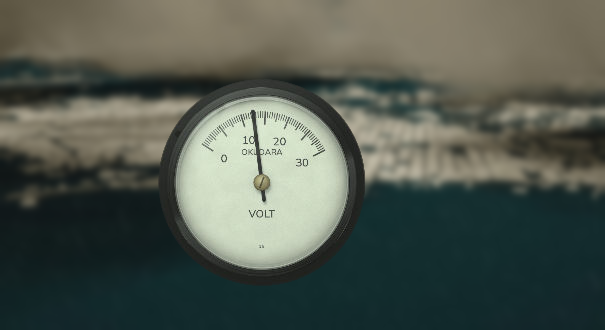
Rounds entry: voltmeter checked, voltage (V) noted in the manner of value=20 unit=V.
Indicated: value=12.5 unit=V
